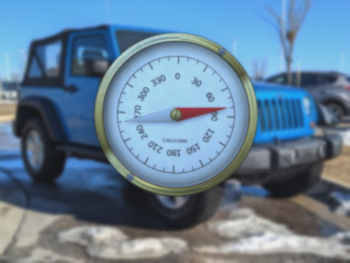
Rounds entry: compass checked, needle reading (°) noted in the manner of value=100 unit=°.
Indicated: value=80 unit=°
